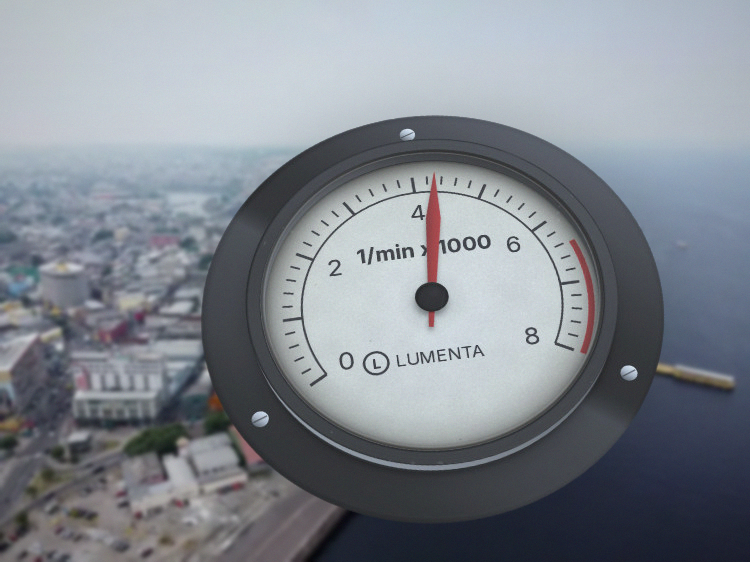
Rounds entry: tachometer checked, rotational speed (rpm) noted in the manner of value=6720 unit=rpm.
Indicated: value=4300 unit=rpm
